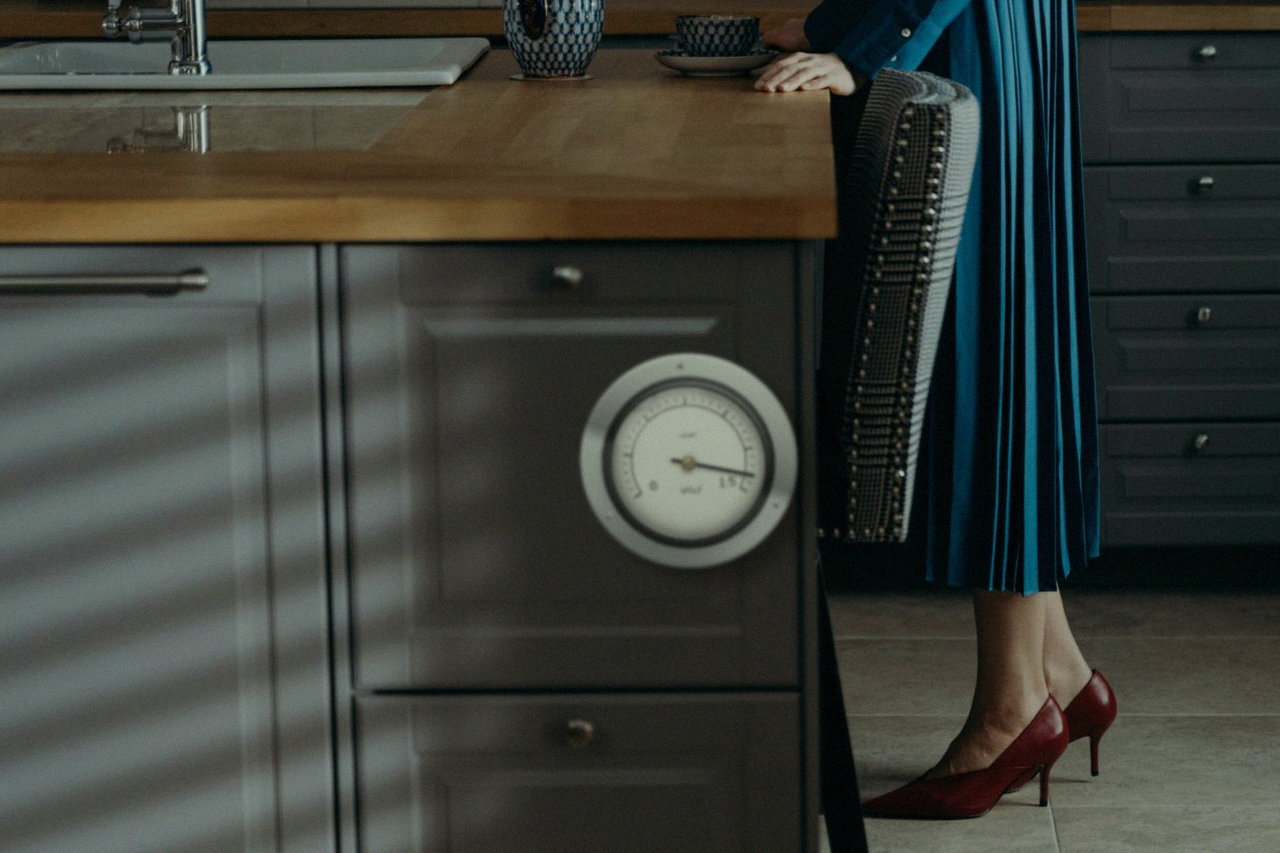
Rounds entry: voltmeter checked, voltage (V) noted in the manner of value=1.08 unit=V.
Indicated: value=1.4 unit=V
